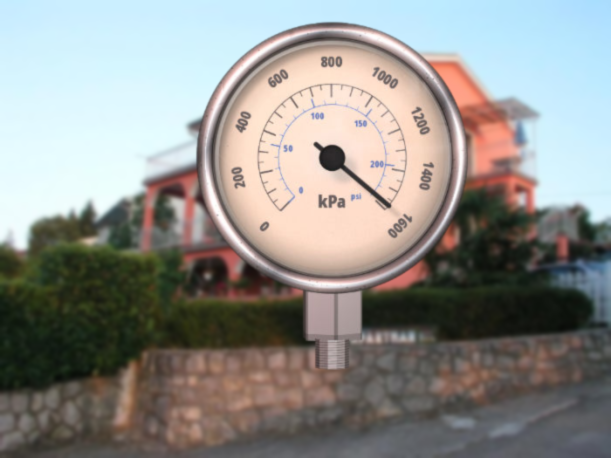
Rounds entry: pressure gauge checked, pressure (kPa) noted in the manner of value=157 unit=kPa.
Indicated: value=1575 unit=kPa
